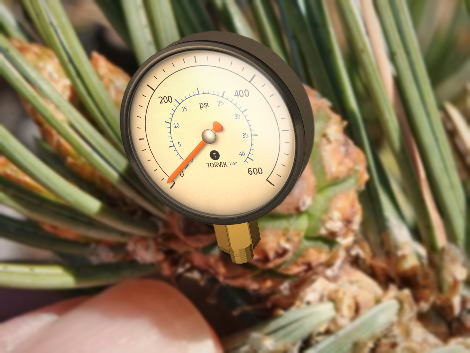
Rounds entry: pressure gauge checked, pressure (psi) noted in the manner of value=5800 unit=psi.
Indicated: value=10 unit=psi
